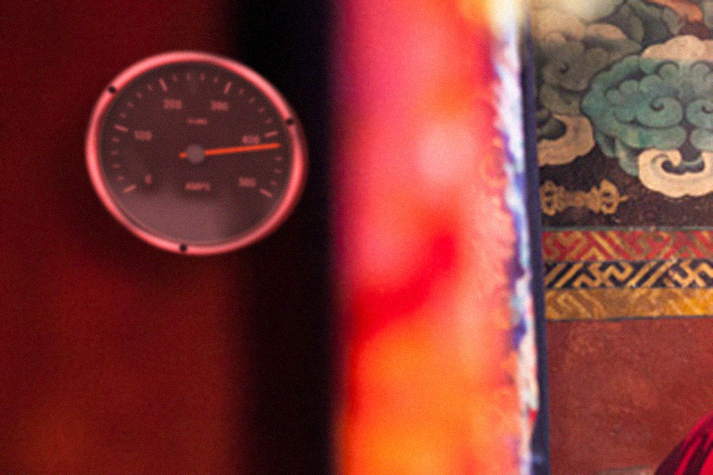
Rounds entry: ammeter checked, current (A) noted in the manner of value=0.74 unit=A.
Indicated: value=420 unit=A
